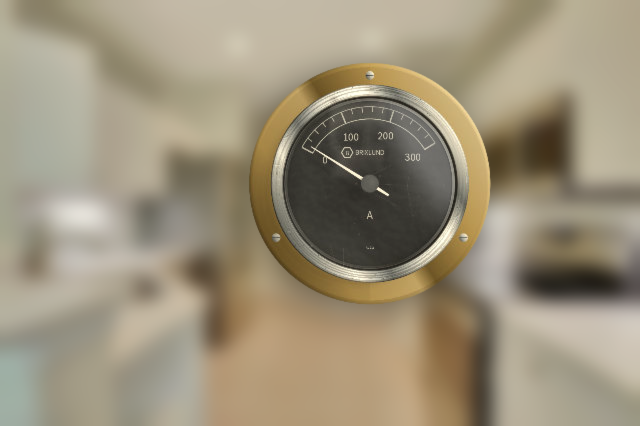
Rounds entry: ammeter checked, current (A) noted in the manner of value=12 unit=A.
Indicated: value=10 unit=A
